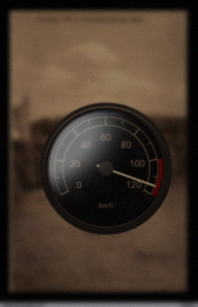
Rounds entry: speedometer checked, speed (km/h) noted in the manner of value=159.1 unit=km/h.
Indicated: value=115 unit=km/h
